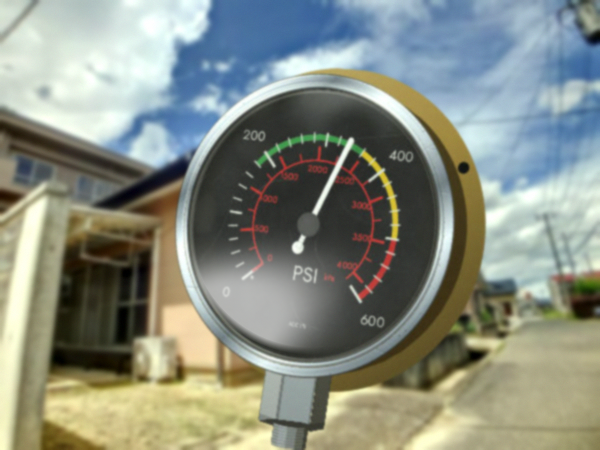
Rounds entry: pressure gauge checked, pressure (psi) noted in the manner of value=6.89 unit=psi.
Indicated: value=340 unit=psi
